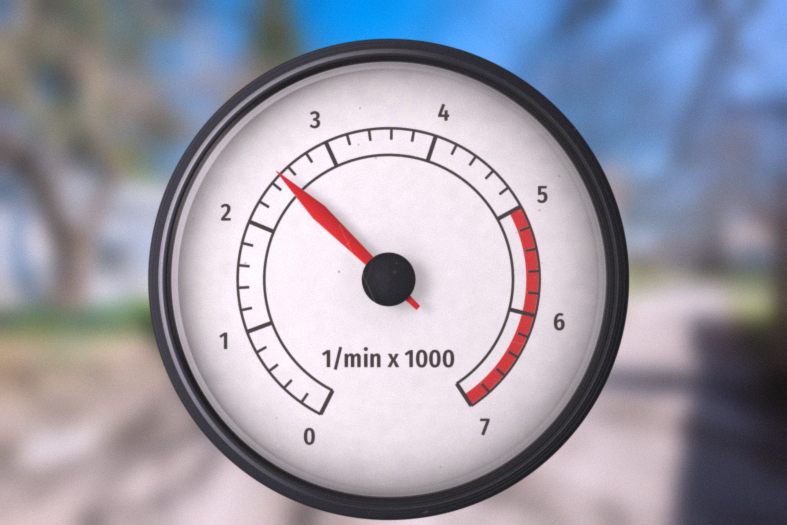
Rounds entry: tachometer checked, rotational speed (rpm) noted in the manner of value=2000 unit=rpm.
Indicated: value=2500 unit=rpm
